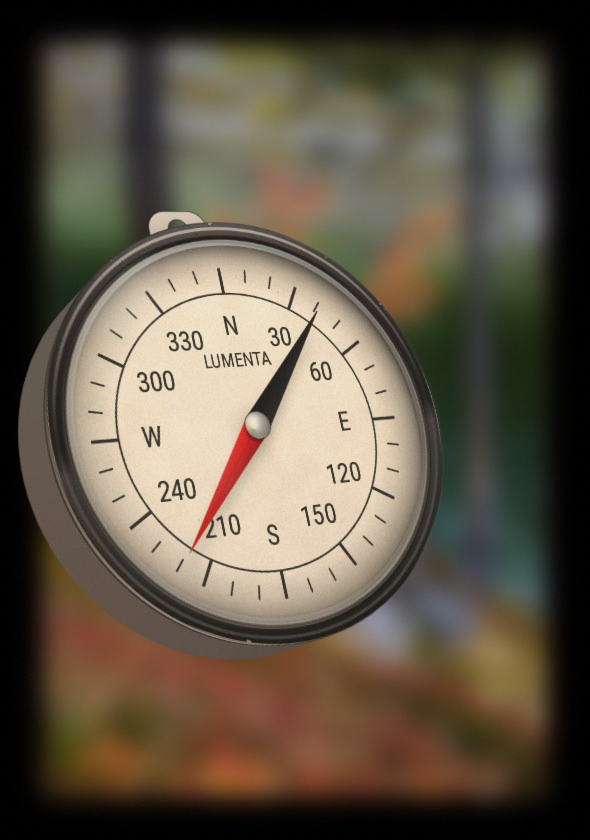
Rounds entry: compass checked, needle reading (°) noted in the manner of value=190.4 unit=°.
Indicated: value=220 unit=°
